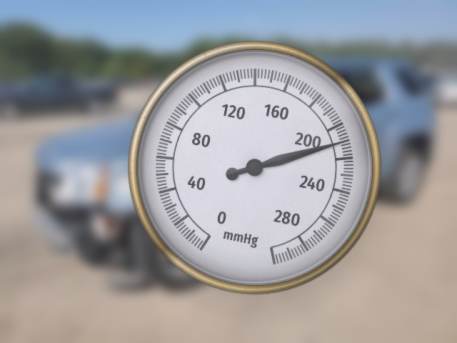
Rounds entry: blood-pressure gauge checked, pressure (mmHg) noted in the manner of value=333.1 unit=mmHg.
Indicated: value=210 unit=mmHg
